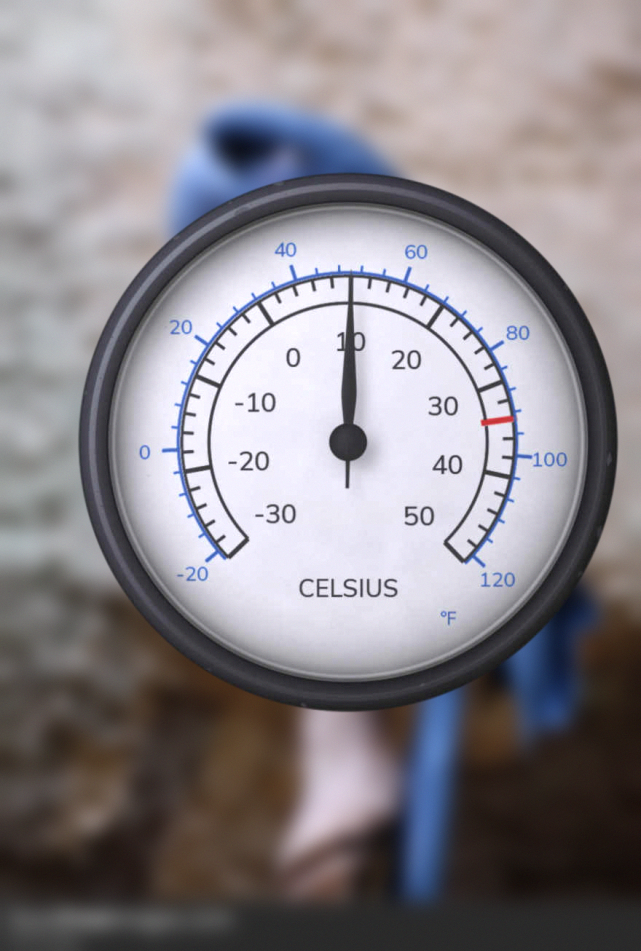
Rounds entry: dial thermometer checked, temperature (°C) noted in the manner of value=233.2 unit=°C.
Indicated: value=10 unit=°C
